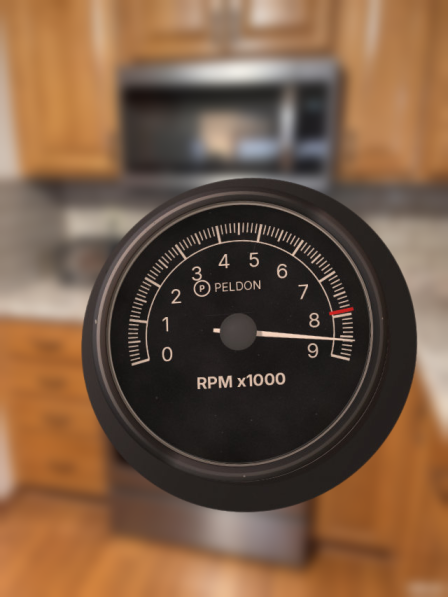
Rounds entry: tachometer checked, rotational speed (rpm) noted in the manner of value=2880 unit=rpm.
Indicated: value=8600 unit=rpm
